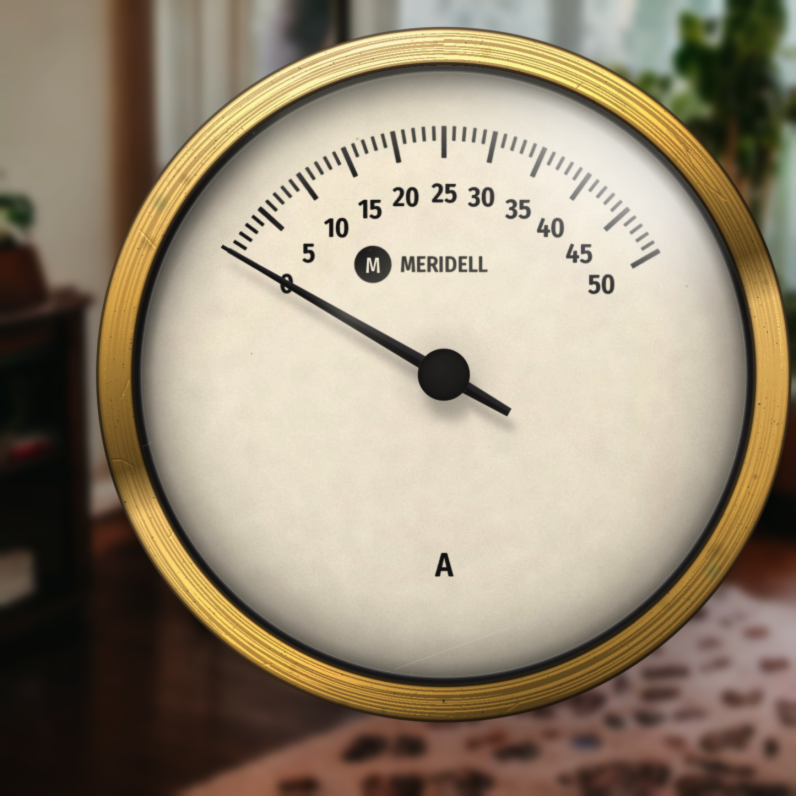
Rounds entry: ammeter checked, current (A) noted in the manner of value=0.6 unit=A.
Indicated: value=0 unit=A
